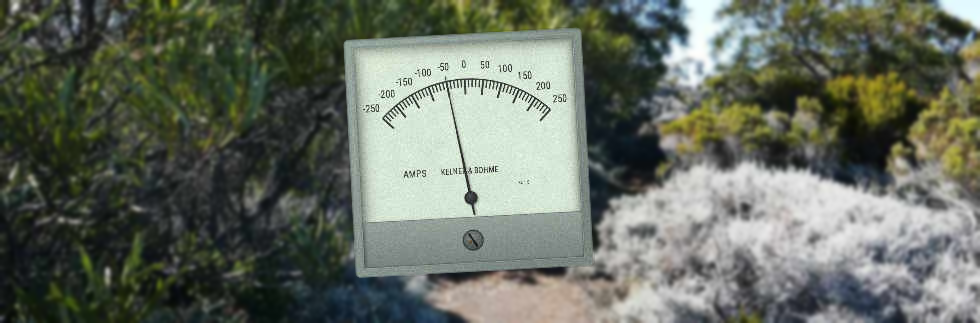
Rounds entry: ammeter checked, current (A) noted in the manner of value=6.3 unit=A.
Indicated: value=-50 unit=A
